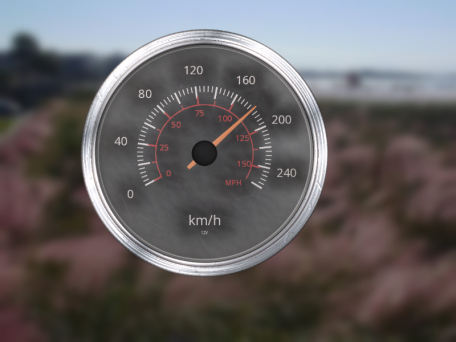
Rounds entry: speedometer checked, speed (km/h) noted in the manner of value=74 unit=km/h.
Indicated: value=180 unit=km/h
